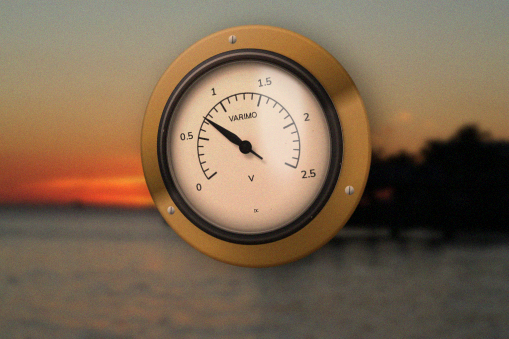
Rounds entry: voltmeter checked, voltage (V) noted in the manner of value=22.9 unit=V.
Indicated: value=0.75 unit=V
